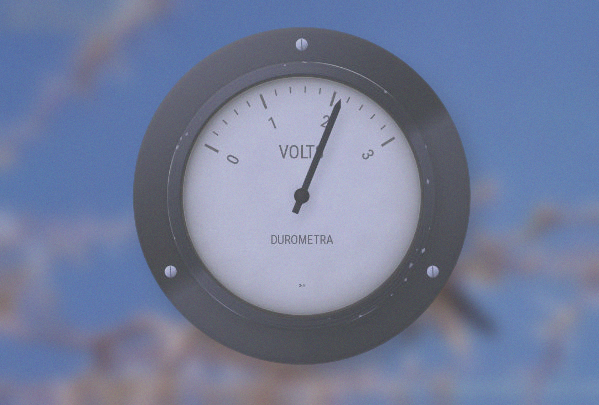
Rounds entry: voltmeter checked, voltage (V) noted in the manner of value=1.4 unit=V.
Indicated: value=2.1 unit=V
